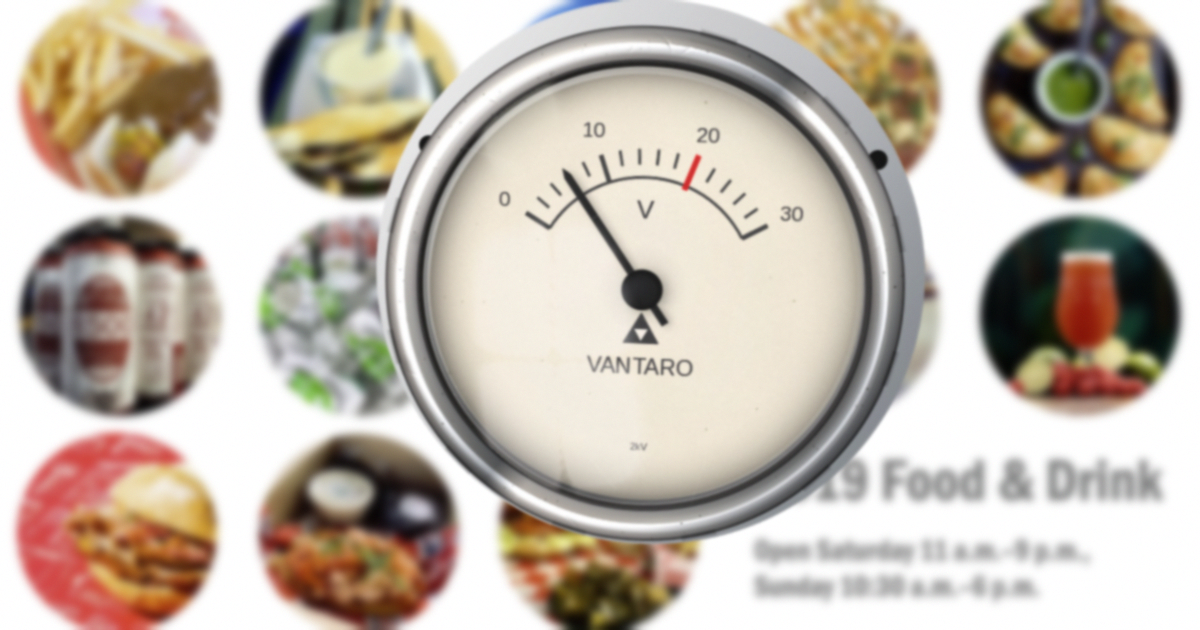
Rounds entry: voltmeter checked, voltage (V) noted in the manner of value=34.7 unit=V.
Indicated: value=6 unit=V
